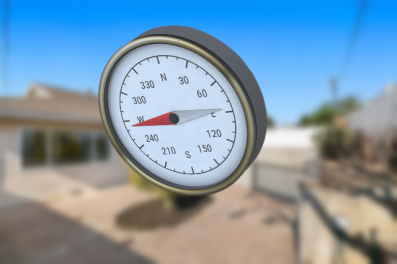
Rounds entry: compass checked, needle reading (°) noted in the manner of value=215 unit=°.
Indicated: value=265 unit=°
